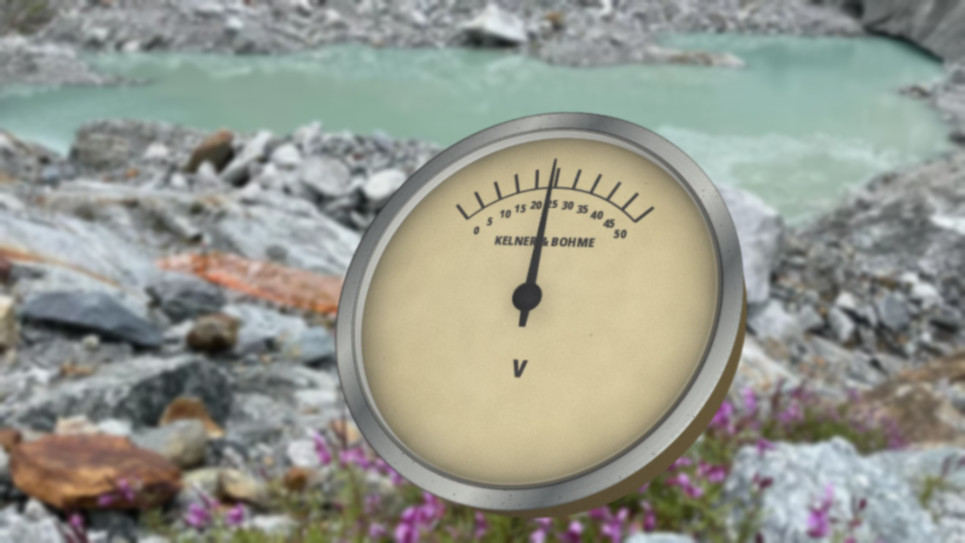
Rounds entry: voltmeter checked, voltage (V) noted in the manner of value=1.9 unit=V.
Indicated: value=25 unit=V
